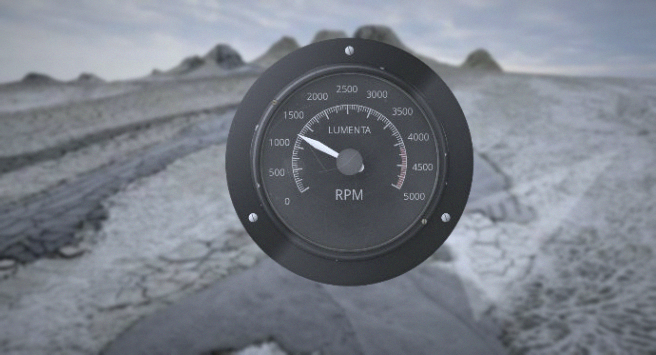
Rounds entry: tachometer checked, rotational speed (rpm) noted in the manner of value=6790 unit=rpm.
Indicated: value=1250 unit=rpm
